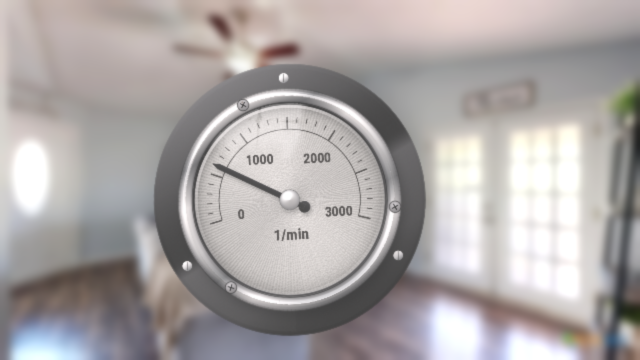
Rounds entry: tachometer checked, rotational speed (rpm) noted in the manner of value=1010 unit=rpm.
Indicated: value=600 unit=rpm
